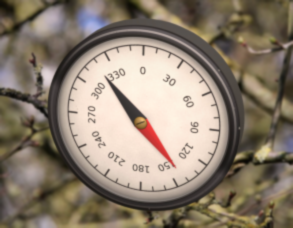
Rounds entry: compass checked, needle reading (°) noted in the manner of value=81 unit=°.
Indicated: value=140 unit=°
